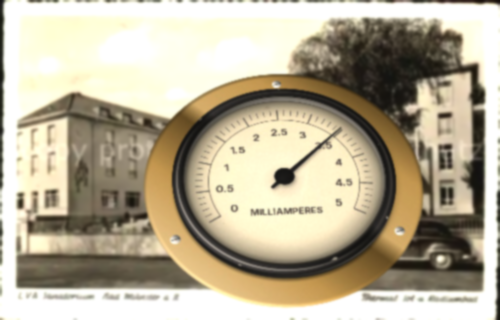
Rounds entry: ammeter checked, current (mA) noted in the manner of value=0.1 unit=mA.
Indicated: value=3.5 unit=mA
